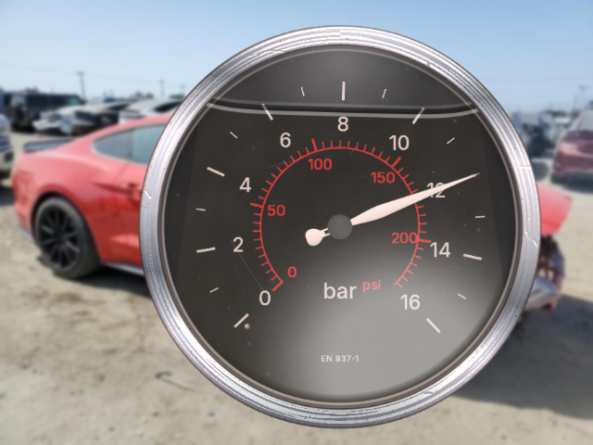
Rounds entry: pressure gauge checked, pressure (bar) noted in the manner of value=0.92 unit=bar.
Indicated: value=12 unit=bar
